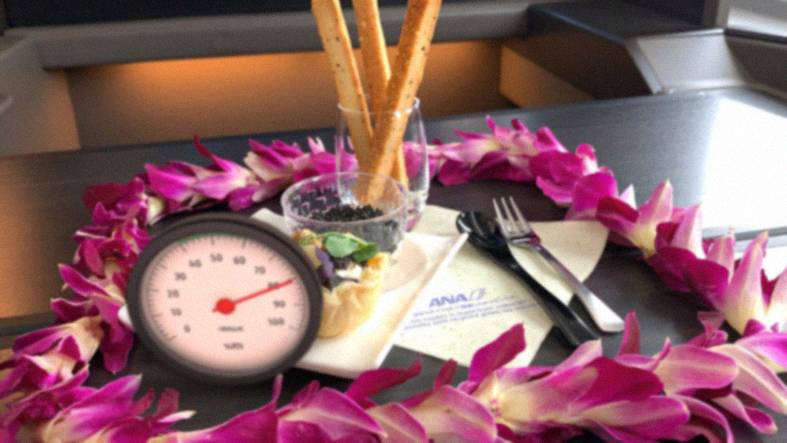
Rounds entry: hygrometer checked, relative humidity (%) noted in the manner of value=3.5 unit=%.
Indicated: value=80 unit=%
